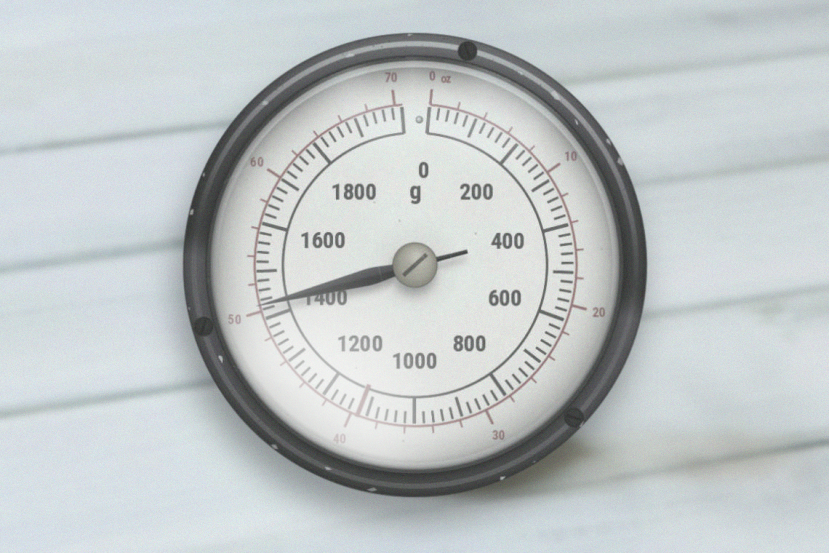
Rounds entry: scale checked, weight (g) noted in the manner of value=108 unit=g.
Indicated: value=1430 unit=g
